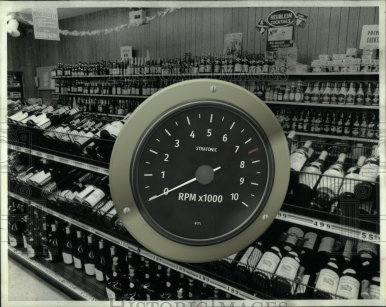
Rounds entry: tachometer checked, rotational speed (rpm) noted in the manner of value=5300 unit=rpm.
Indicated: value=0 unit=rpm
